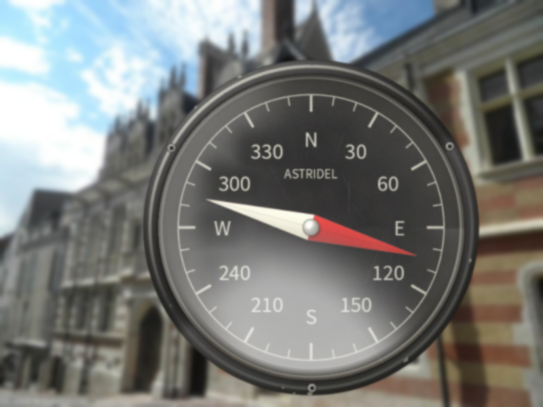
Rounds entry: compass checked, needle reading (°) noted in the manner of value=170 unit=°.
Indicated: value=105 unit=°
